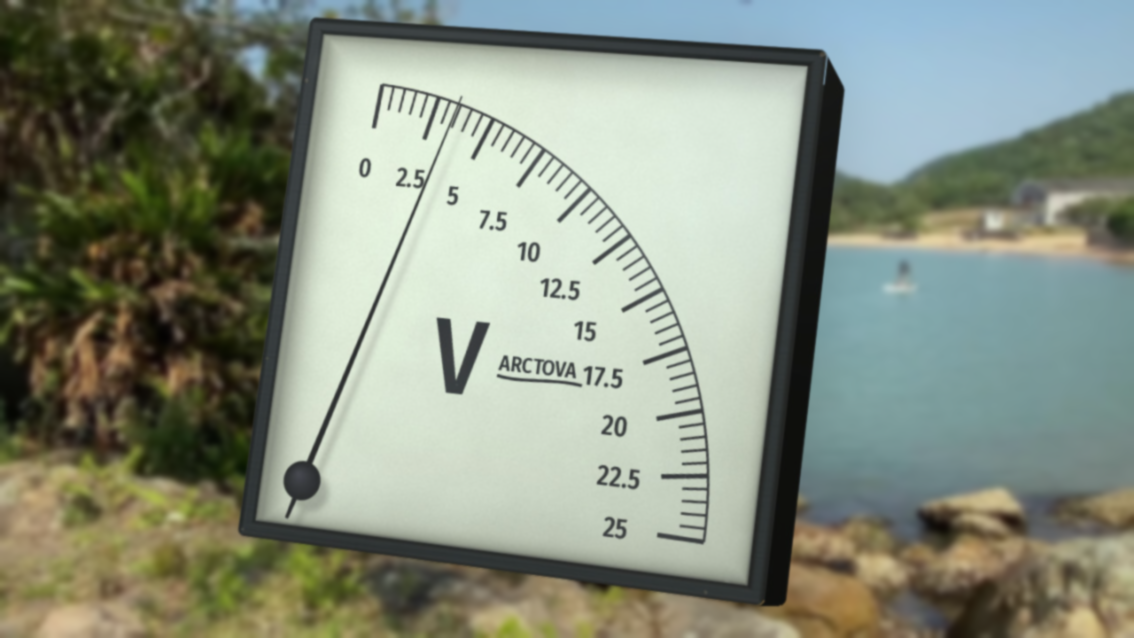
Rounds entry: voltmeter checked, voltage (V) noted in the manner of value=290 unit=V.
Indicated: value=3.5 unit=V
